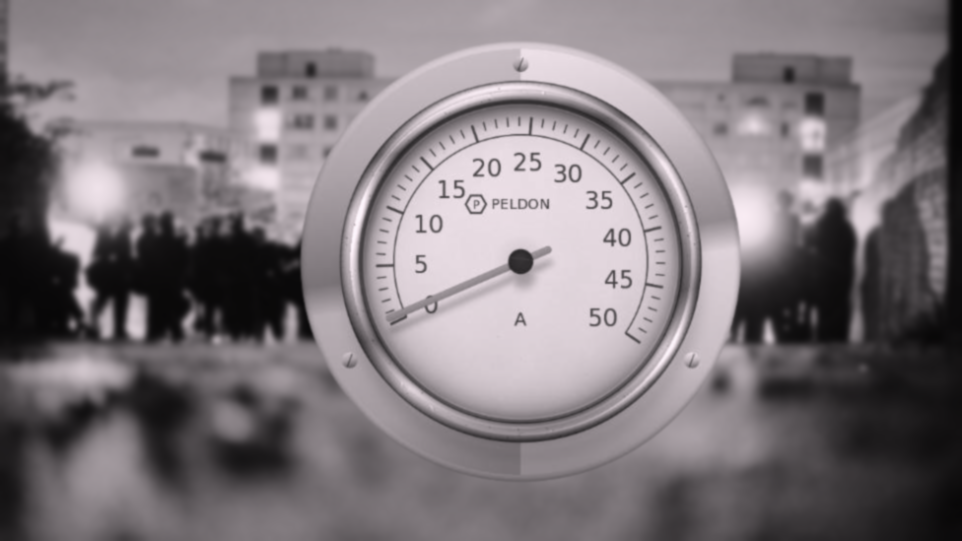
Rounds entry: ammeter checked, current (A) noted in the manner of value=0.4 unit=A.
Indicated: value=0.5 unit=A
